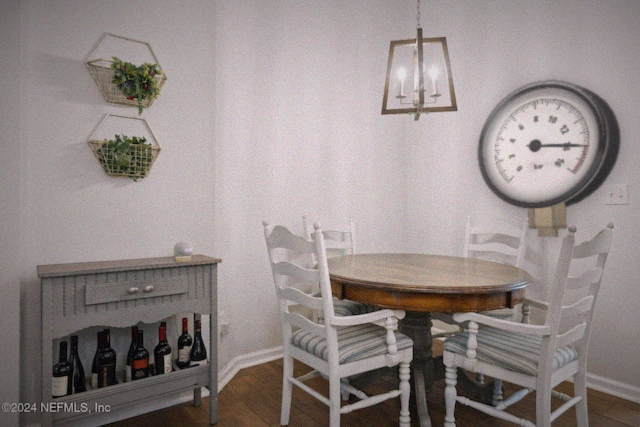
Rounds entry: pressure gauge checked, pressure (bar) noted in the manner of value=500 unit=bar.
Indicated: value=14 unit=bar
